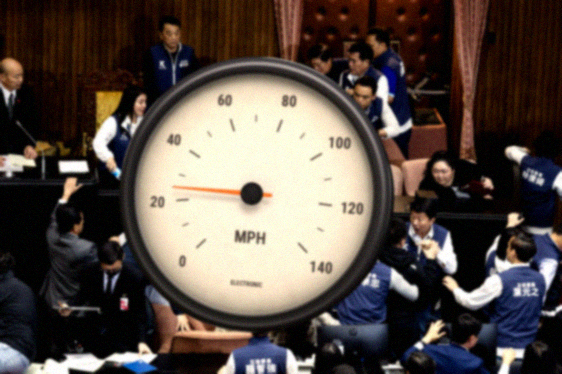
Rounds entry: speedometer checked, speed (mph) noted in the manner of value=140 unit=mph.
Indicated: value=25 unit=mph
